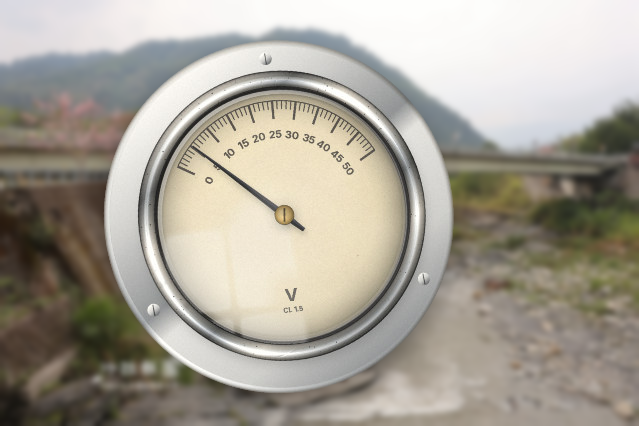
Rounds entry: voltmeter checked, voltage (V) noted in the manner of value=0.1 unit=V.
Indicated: value=5 unit=V
